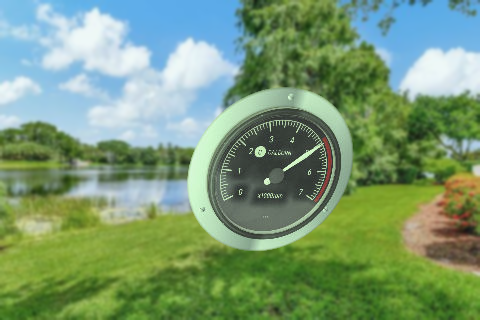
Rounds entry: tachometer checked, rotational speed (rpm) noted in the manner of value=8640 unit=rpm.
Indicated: value=5000 unit=rpm
